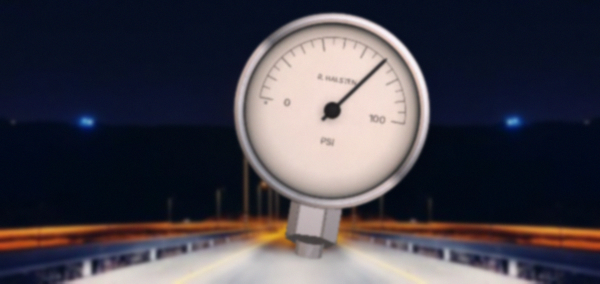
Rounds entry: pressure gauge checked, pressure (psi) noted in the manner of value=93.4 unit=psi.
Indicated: value=70 unit=psi
